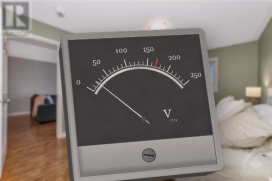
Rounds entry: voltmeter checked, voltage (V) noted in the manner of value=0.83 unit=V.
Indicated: value=20 unit=V
